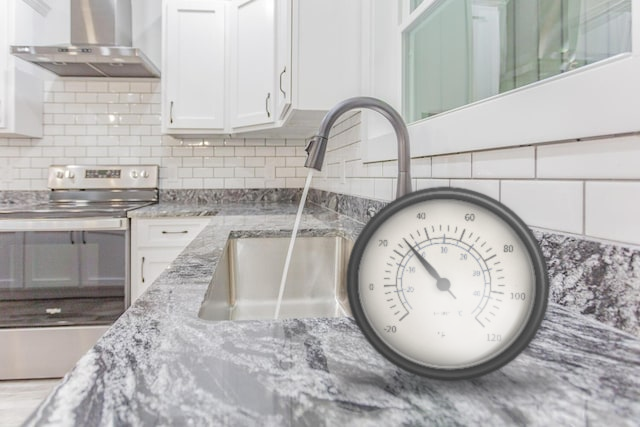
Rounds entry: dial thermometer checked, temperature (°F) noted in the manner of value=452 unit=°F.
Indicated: value=28 unit=°F
